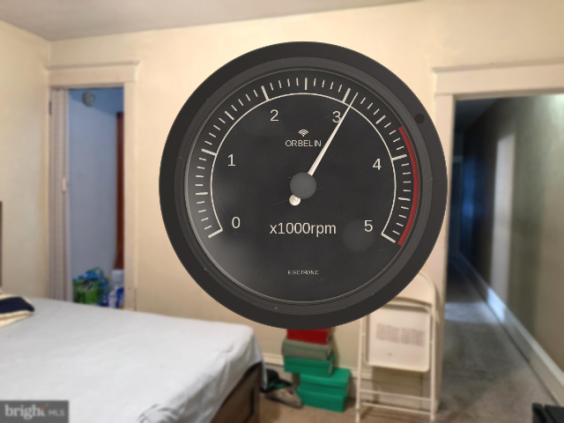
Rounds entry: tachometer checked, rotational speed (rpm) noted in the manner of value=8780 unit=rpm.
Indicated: value=3100 unit=rpm
